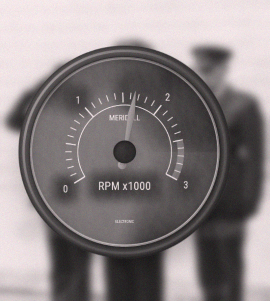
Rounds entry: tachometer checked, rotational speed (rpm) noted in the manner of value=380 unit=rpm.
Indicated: value=1650 unit=rpm
